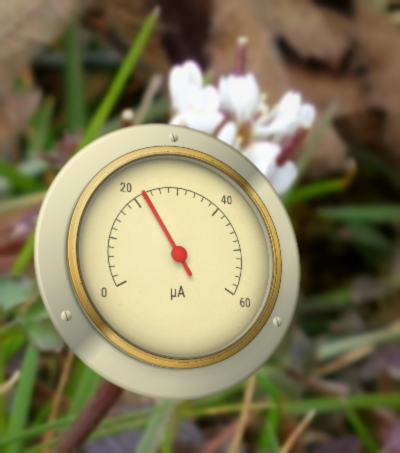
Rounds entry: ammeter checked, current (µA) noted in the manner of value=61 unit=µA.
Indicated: value=22 unit=µA
